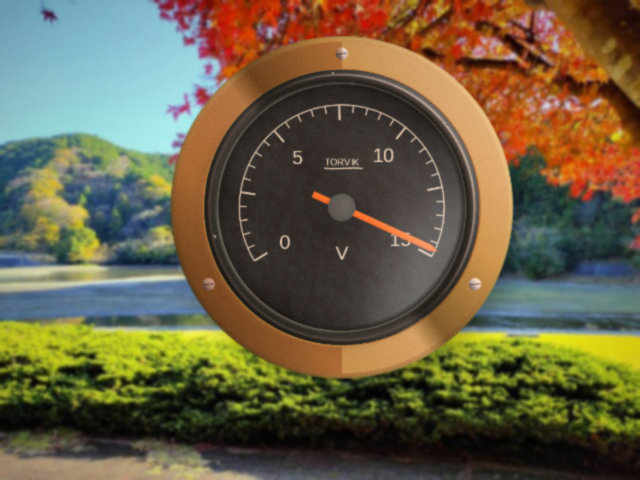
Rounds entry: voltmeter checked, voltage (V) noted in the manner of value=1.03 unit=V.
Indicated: value=14.75 unit=V
